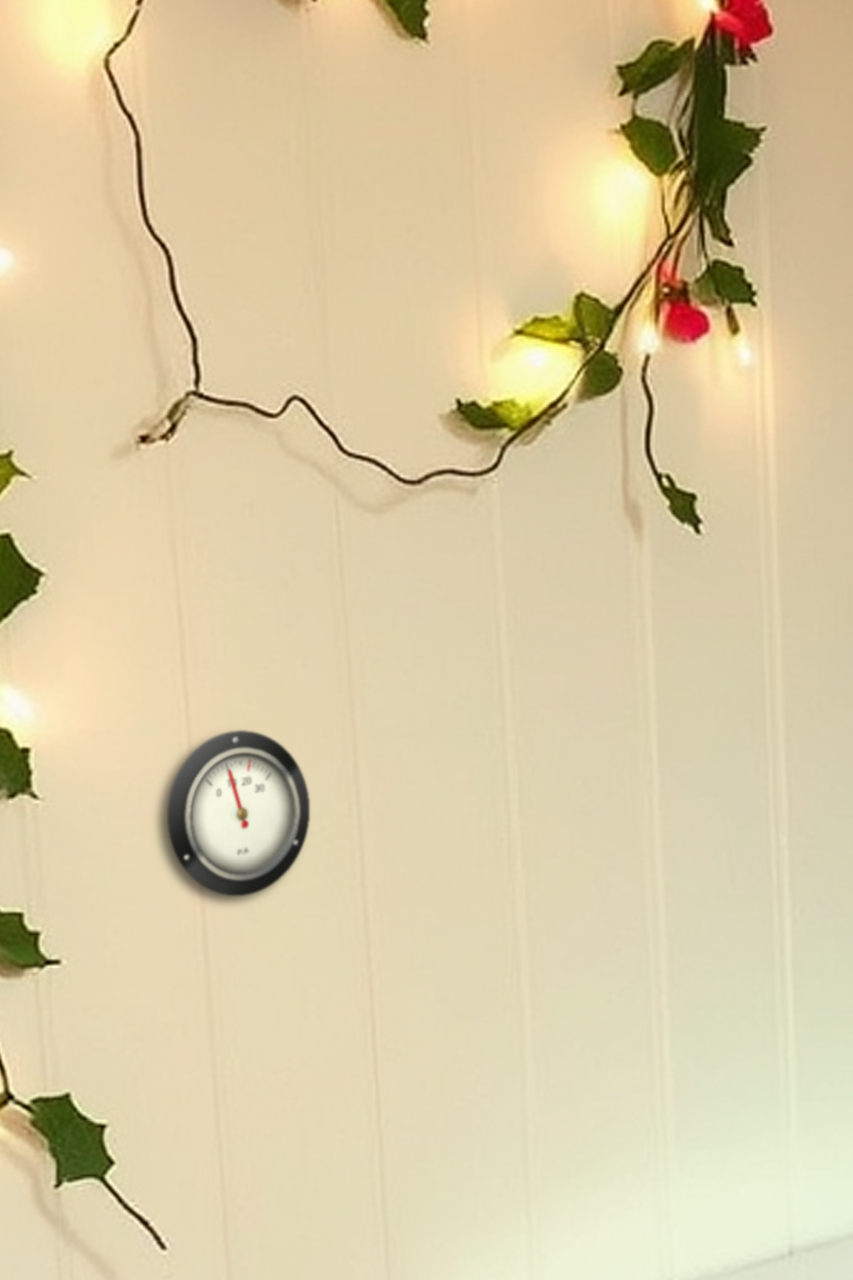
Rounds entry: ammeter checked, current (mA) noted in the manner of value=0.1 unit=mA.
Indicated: value=10 unit=mA
